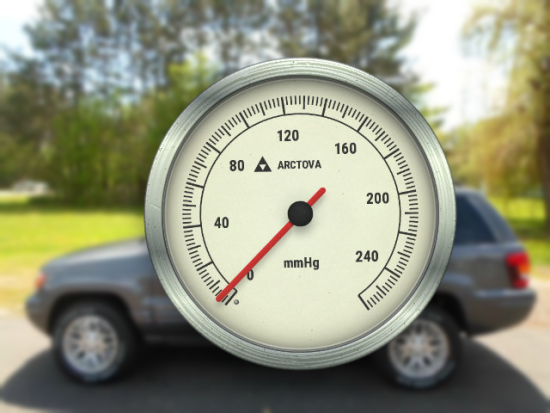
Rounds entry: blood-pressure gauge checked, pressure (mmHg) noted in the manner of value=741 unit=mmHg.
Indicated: value=4 unit=mmHg
